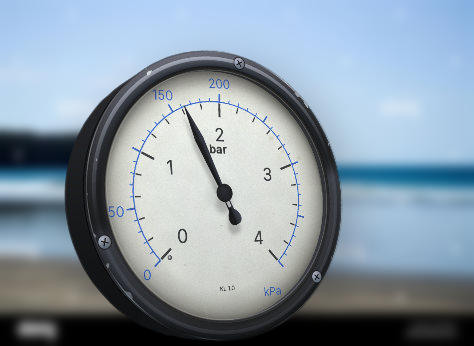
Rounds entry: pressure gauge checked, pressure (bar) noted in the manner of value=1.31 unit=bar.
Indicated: value=1.6 unit=bar
